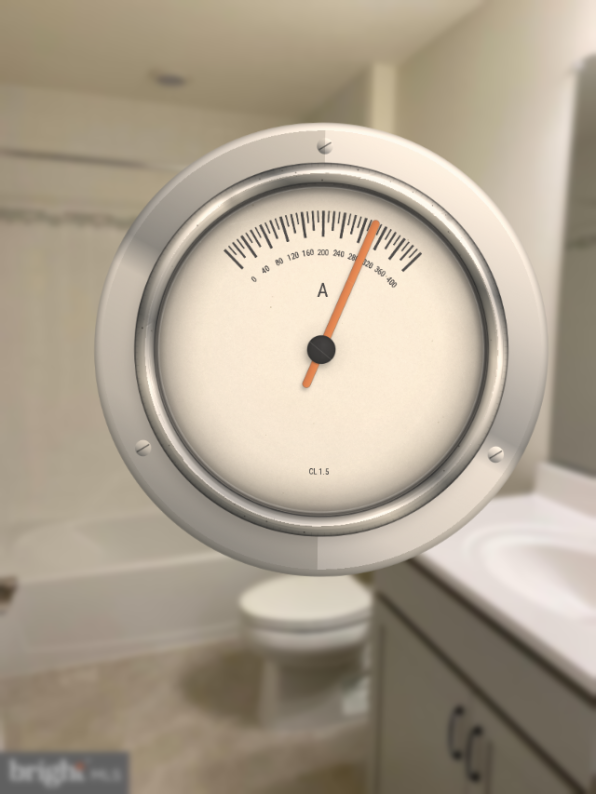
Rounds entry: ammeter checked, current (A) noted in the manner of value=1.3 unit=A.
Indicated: value=300 unit=A
